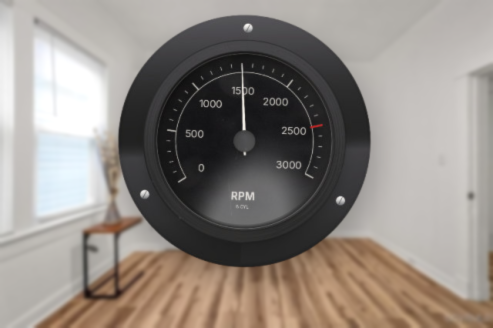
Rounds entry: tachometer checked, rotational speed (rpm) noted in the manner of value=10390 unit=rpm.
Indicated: value=1500 unit=rpm
